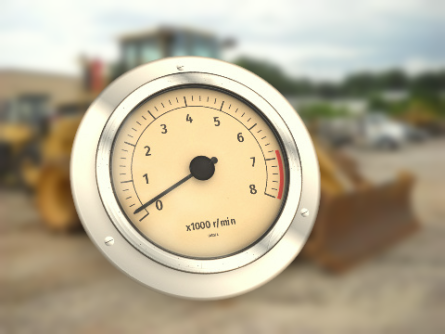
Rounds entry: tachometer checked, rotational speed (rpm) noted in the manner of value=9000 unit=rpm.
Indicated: value=200 unit=rpm
